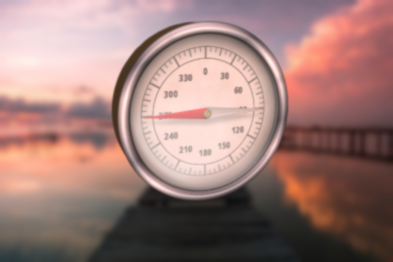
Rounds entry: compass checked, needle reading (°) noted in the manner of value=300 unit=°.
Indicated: value=270 unit=°
